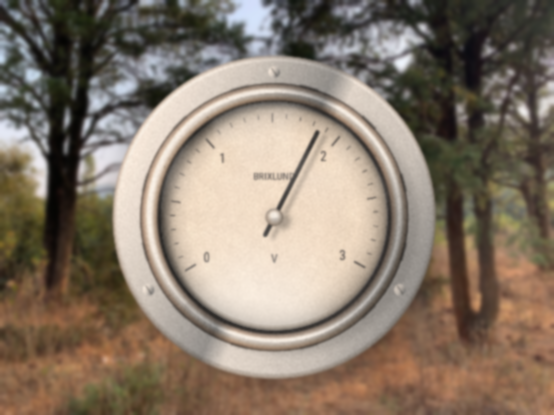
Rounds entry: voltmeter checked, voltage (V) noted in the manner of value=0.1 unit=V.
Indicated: value=1.85 unit=V
